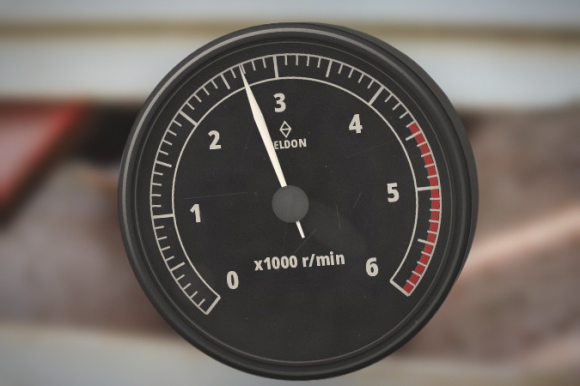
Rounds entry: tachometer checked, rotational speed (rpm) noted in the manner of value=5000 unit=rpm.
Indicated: value=2700 unit=rpm
